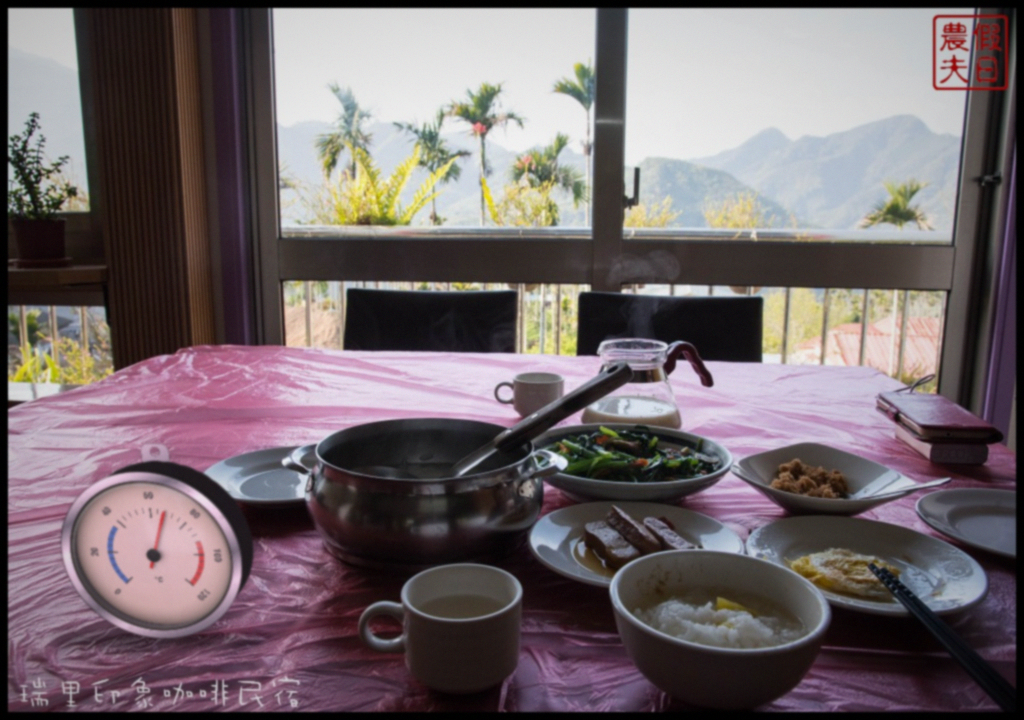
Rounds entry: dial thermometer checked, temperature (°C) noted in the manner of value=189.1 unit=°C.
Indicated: value=68 unit=°C
